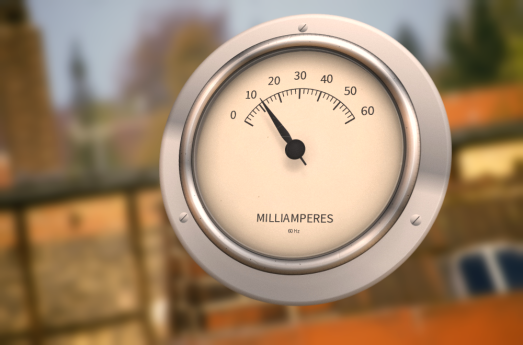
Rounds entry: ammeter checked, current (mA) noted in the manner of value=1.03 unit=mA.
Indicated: value=12 unit=mA
